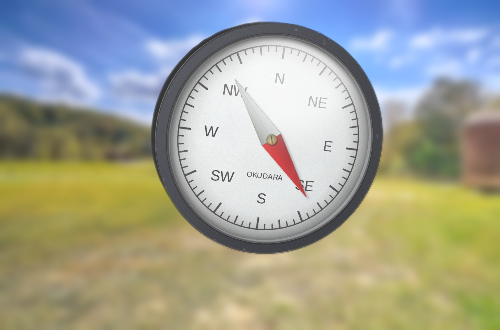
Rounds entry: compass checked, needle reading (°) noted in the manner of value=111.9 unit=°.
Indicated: value=140 unit=°
